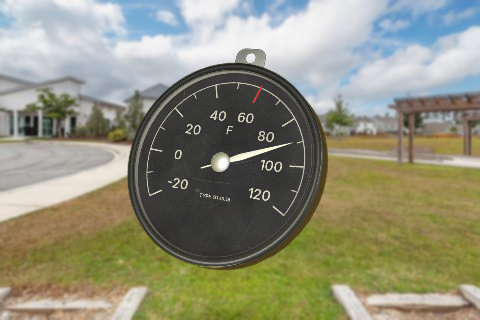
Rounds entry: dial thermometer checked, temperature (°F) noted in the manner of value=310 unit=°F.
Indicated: value=90 unit=°F
